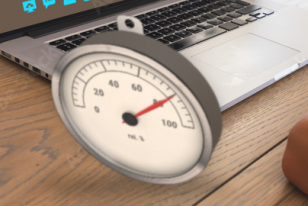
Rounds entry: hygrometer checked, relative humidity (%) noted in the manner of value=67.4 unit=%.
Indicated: value=80 unit=%
